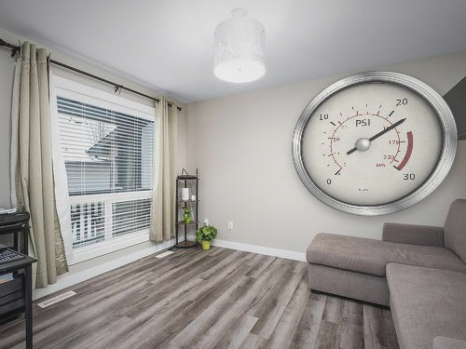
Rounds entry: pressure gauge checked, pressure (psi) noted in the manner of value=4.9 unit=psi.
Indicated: value=22 unit=psi
